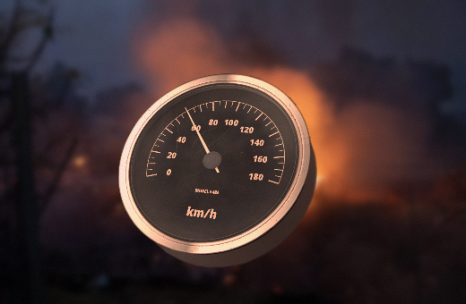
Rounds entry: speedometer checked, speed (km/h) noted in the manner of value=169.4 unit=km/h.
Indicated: value=60 unit=km/h
